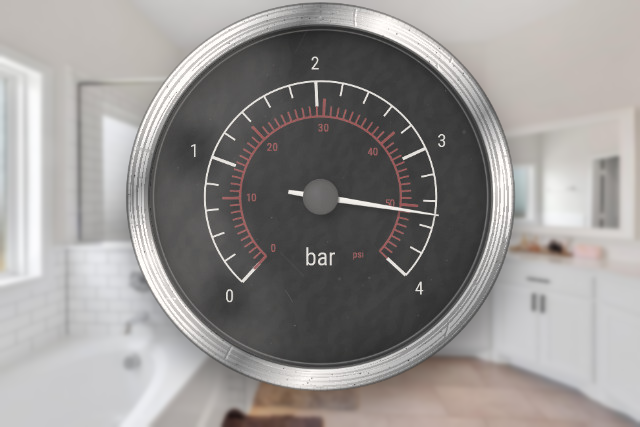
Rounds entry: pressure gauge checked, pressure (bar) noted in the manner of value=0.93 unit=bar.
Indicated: value=3.5 unit=bar
